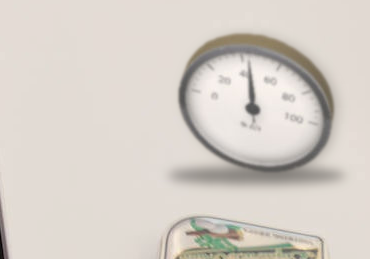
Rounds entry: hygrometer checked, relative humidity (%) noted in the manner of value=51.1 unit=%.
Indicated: value=44 unit=%
